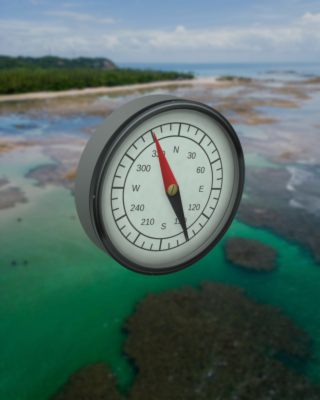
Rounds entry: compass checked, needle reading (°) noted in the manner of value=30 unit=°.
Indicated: value=330 unit=°
